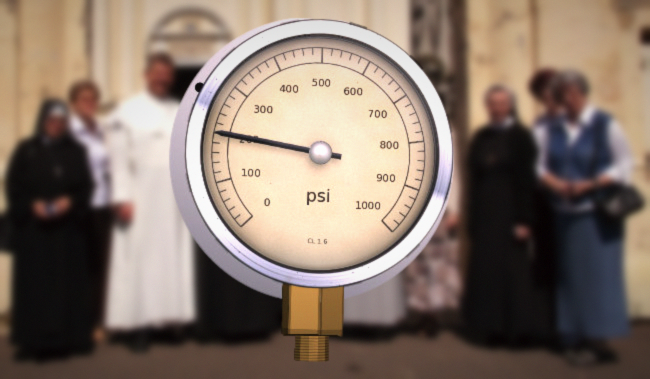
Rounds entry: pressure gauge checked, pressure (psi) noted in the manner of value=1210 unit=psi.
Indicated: value=200 unit=psi
